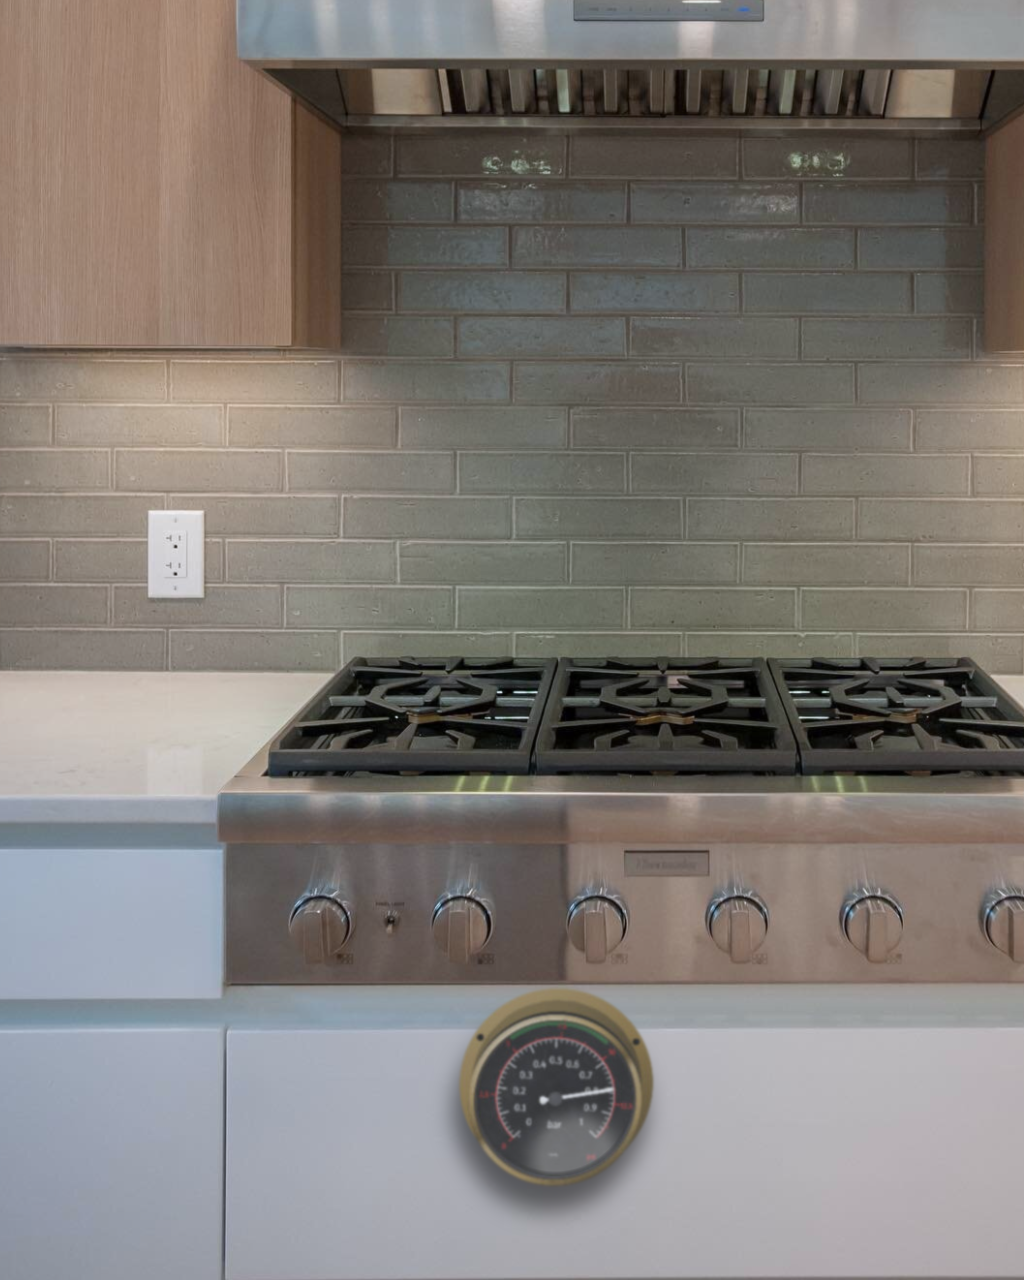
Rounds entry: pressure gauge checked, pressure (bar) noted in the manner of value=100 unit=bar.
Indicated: value=0.8 unit=bar
